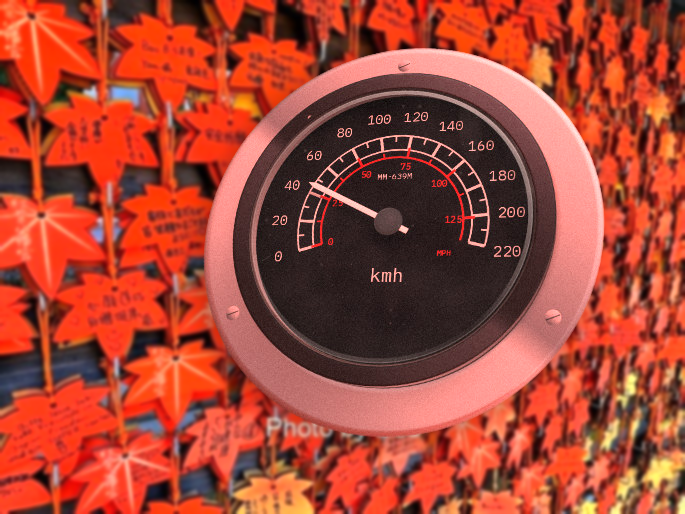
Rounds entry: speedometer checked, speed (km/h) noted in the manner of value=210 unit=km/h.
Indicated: value=45 unit=km/h
